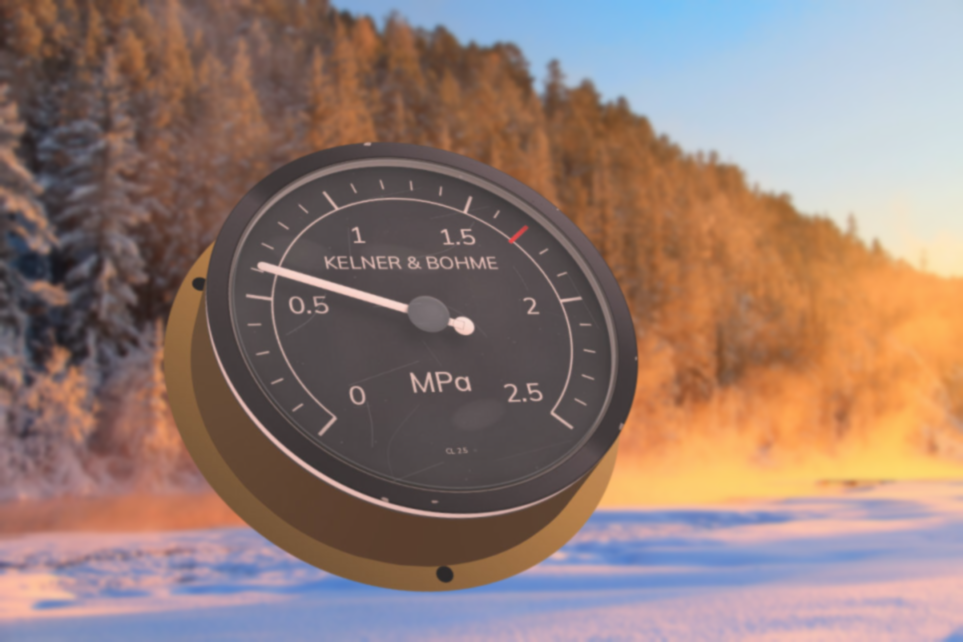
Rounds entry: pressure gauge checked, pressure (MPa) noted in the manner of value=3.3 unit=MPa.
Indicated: value=0.6 unit=MPa
